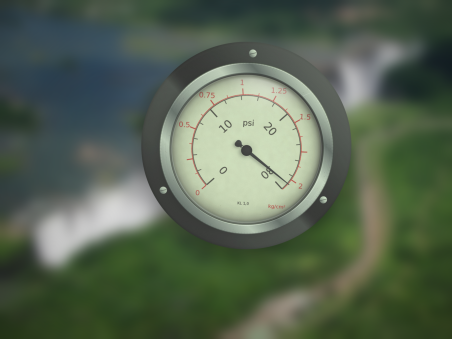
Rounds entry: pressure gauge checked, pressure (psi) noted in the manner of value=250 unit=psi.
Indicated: value=29 unit=psi
